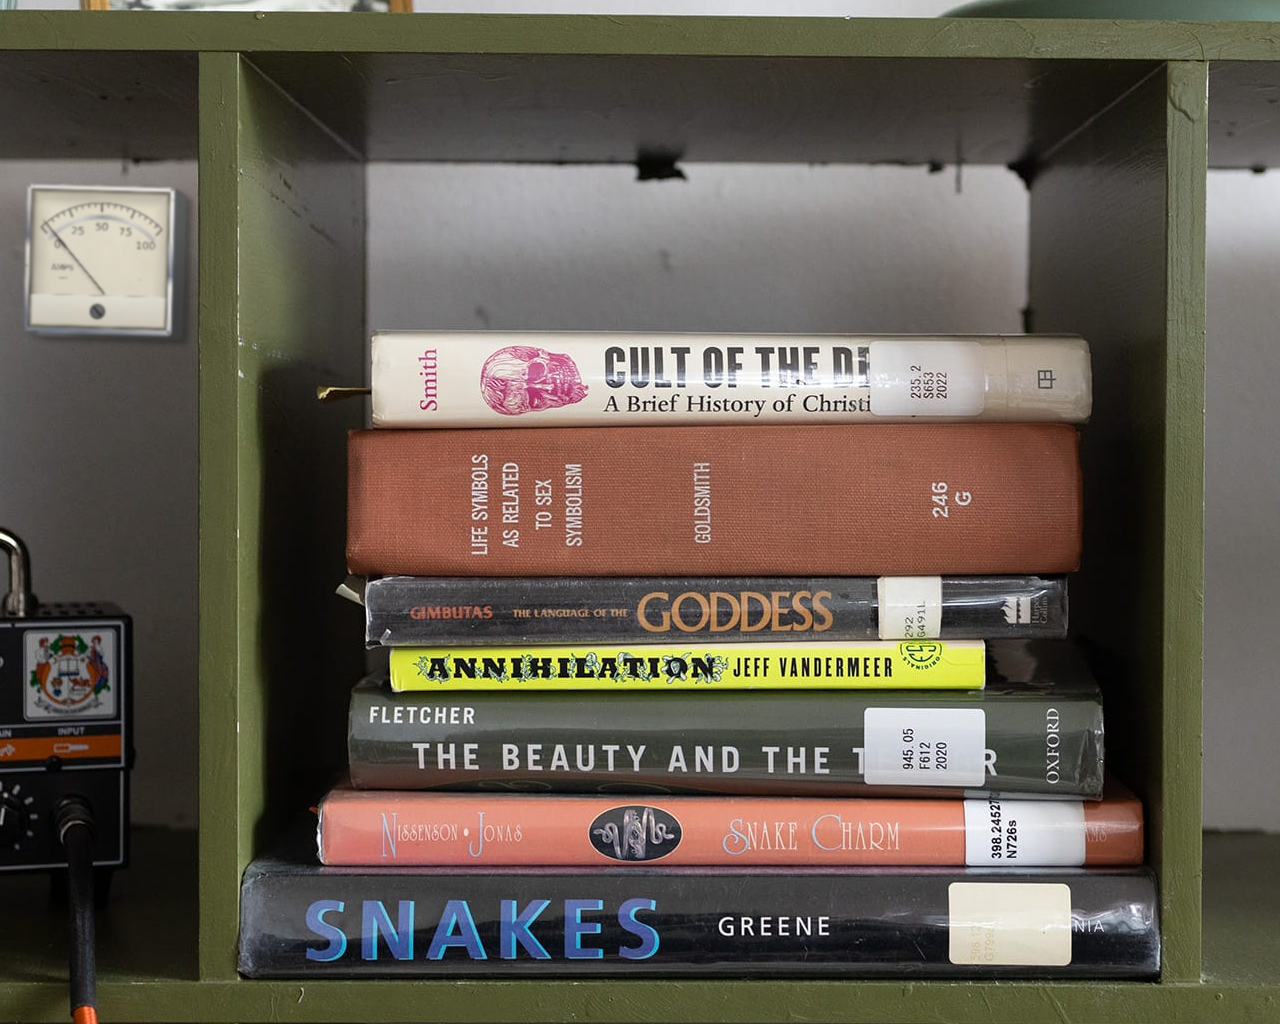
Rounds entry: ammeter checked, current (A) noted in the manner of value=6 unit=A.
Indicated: value=5 unit=A
